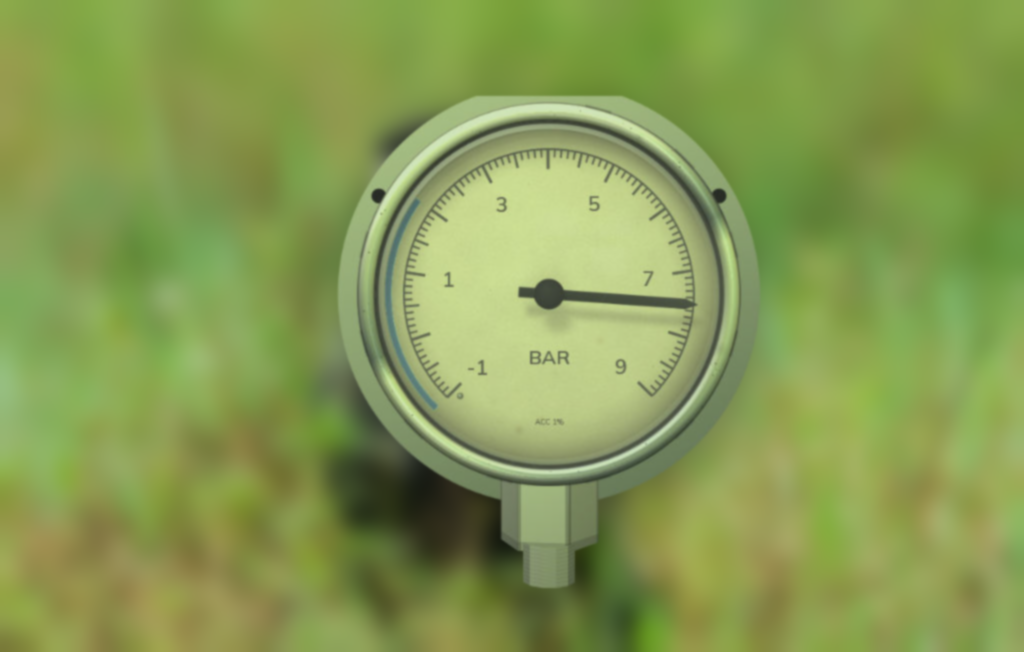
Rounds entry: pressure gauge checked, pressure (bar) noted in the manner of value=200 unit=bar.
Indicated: value=7.5 unit=bar
